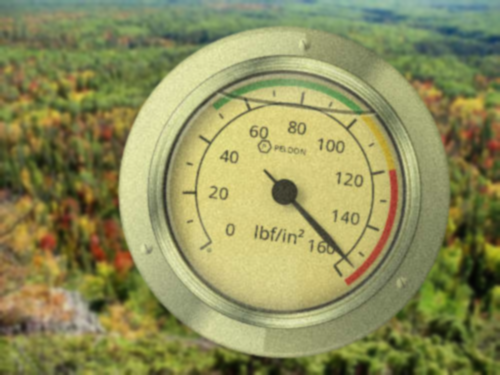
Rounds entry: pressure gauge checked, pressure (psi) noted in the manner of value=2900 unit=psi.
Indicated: value=155 unit=psi
